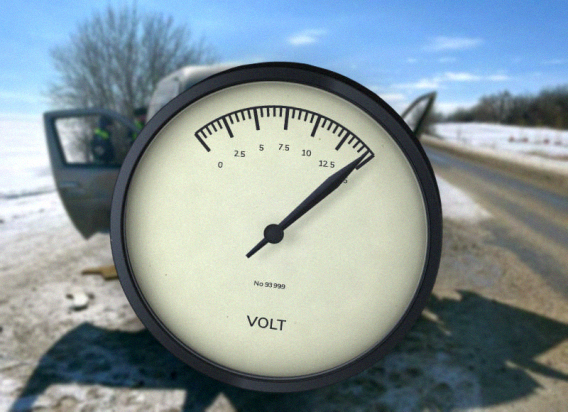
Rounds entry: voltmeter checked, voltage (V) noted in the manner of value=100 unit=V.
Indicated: value=14.5 unit=V
